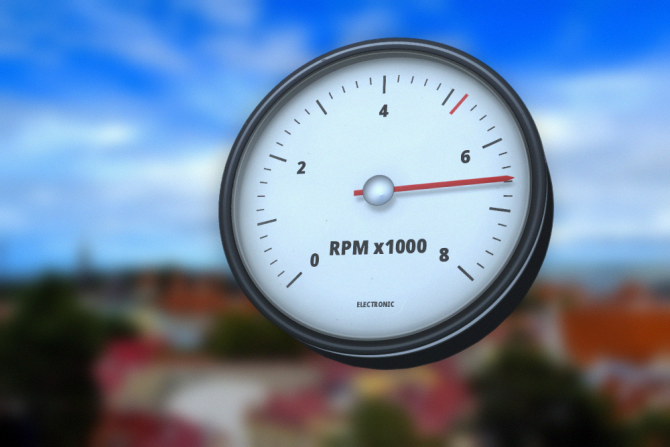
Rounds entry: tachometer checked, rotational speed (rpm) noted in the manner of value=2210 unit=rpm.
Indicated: value=6600 unit=rpm
